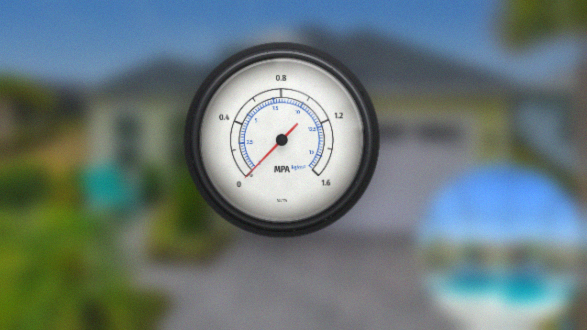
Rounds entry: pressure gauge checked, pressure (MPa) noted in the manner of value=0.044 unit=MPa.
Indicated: value=0 unit=MPa
